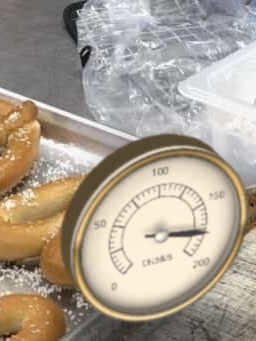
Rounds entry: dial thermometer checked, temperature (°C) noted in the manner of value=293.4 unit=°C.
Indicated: value=175 unit=°C
